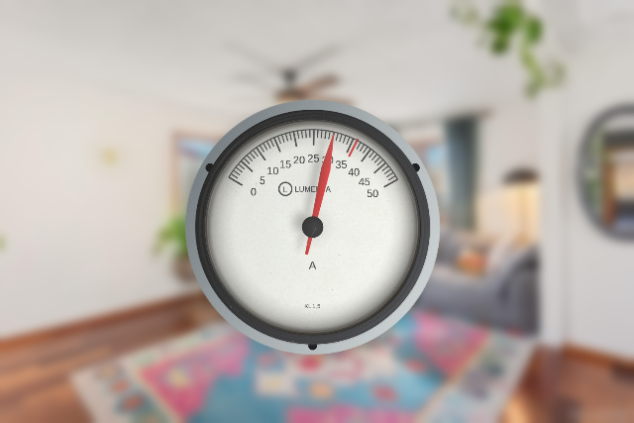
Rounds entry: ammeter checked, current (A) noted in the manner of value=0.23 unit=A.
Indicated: value=30 unit=A
